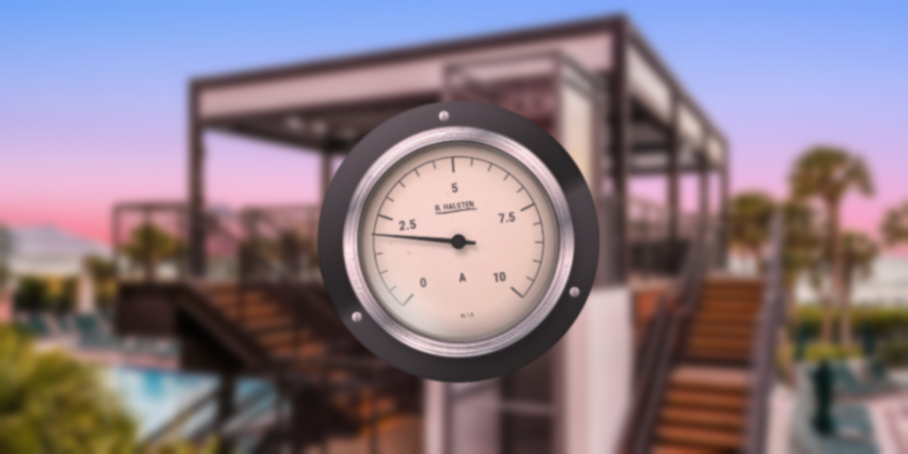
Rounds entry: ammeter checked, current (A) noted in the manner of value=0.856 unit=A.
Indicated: value=2 unit=A
